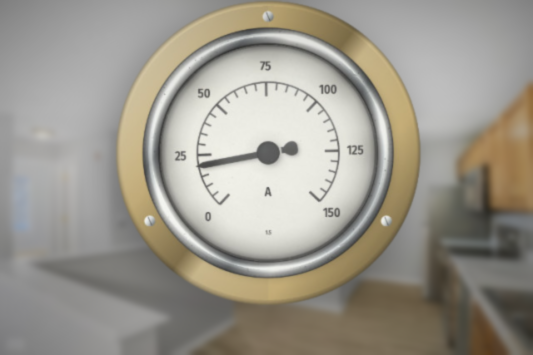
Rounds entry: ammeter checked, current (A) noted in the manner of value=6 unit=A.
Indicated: value=20 unit=A
